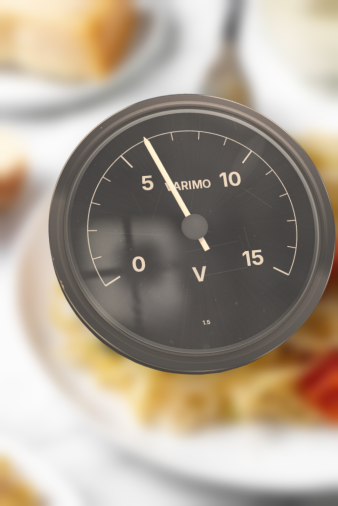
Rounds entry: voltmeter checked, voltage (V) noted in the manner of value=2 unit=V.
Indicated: value=6 unit=V
